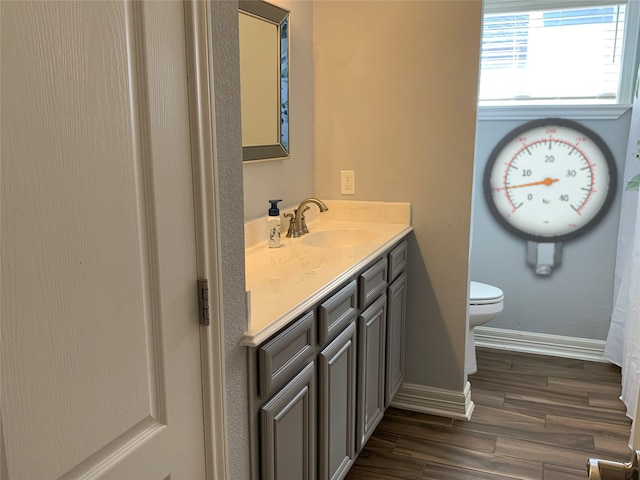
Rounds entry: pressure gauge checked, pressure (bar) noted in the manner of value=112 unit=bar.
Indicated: value=5 unit=bar
